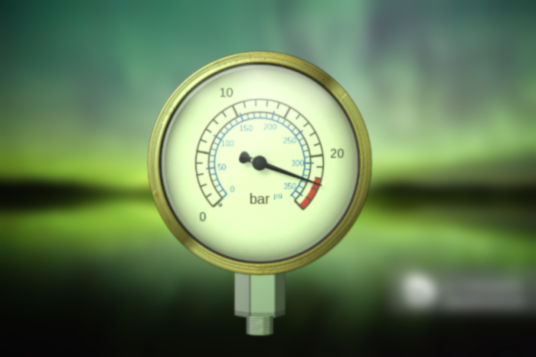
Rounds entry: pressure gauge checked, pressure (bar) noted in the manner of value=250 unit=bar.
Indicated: value=22.5 unit=bar
